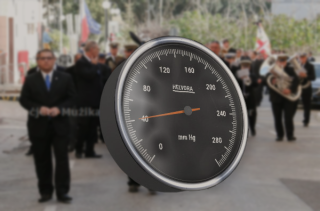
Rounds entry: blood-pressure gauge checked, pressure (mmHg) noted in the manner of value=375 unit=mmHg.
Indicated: value=40 unit=mmHg
